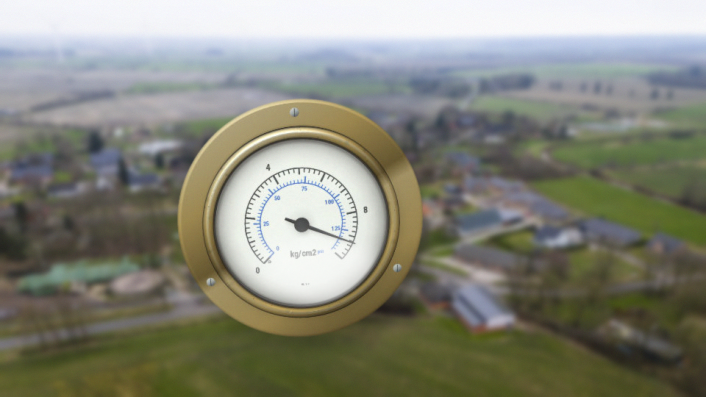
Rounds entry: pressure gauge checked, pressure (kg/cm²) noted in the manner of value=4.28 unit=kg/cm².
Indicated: value=9.2 unit=kg/cm²
